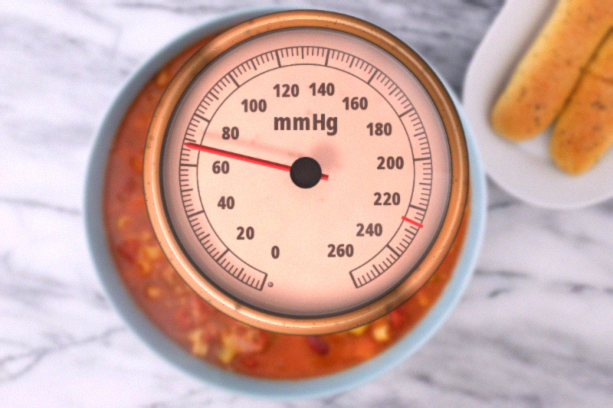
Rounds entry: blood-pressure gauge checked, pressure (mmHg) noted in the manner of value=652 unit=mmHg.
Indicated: value=68 unit=mmHg
